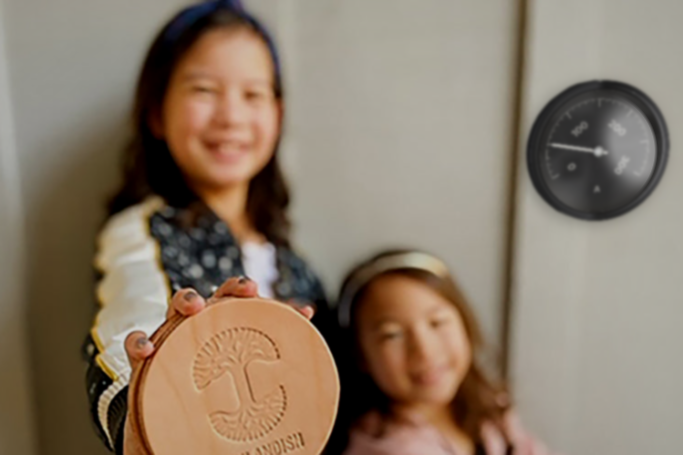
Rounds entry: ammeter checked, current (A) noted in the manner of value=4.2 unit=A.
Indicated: value=50 unit=A
